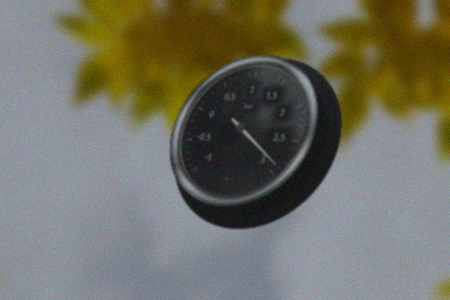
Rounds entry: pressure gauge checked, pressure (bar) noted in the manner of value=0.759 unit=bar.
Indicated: value=2.9 unit=bar
